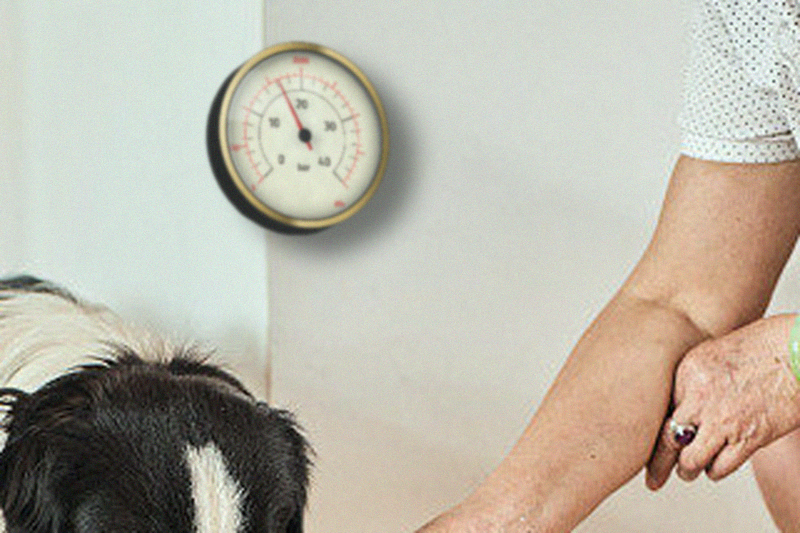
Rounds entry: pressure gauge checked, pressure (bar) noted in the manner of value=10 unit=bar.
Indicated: value=16 unit=bar
